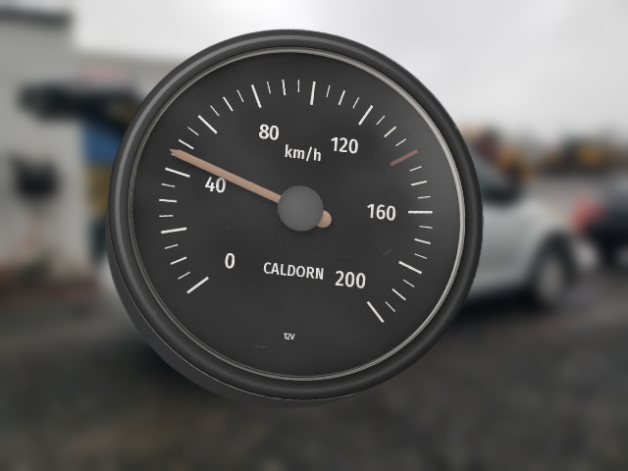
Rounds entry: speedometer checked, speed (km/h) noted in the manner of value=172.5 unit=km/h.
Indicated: value=45 unit=km/h
